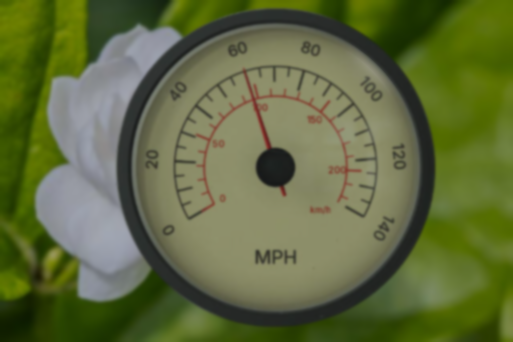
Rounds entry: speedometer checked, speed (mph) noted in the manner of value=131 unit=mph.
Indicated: value=60 unit=mph
